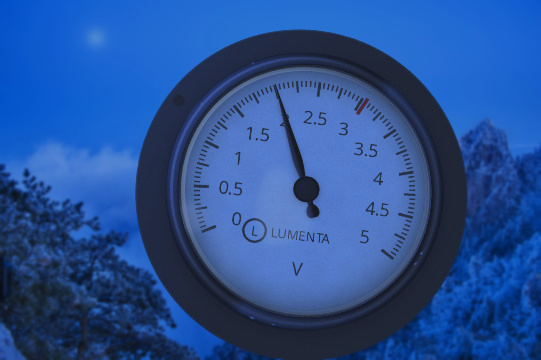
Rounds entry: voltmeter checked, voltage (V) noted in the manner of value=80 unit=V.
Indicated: value=2 unit=V
